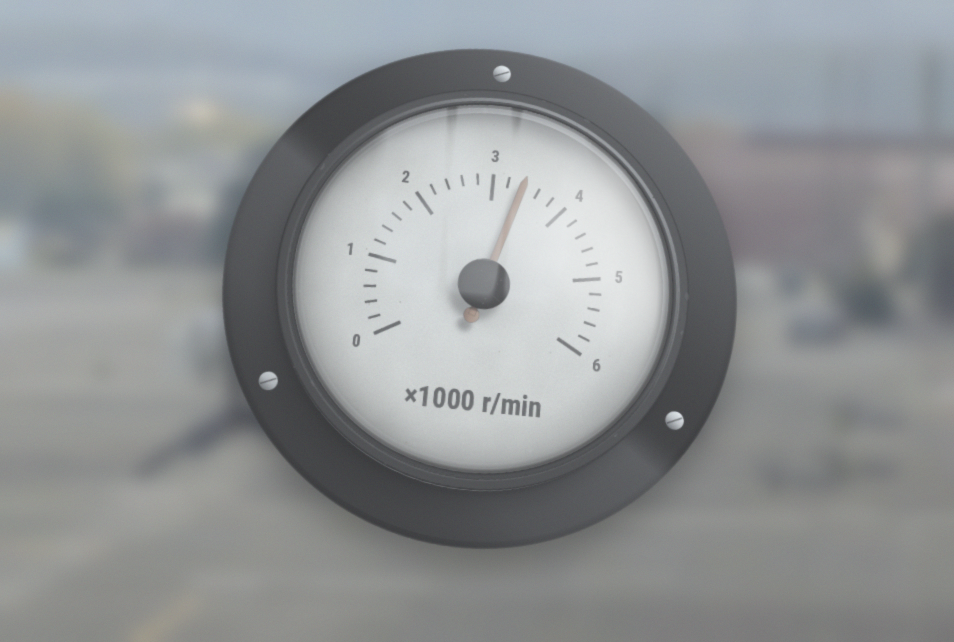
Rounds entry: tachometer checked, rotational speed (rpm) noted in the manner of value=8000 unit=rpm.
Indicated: value=3400 unit=rpm
